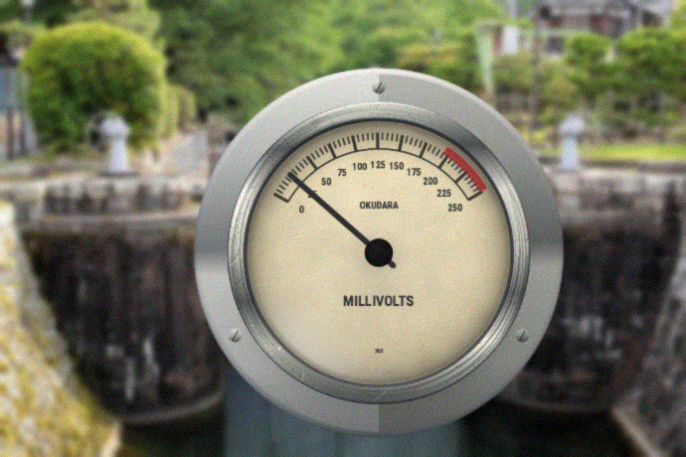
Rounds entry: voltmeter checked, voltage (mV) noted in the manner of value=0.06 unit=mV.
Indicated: value=25 unit=mV
